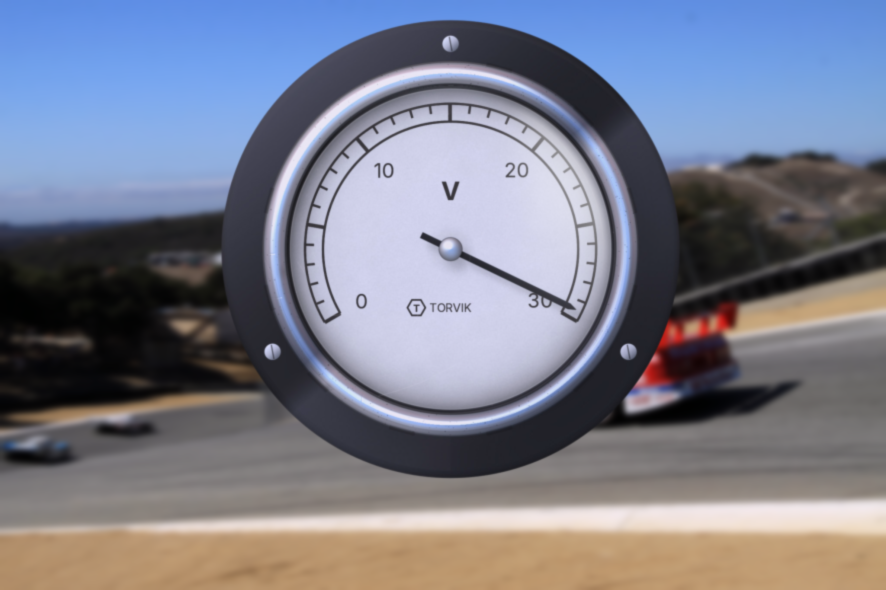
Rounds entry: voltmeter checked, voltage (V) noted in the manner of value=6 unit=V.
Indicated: value=29.5 unit=V
